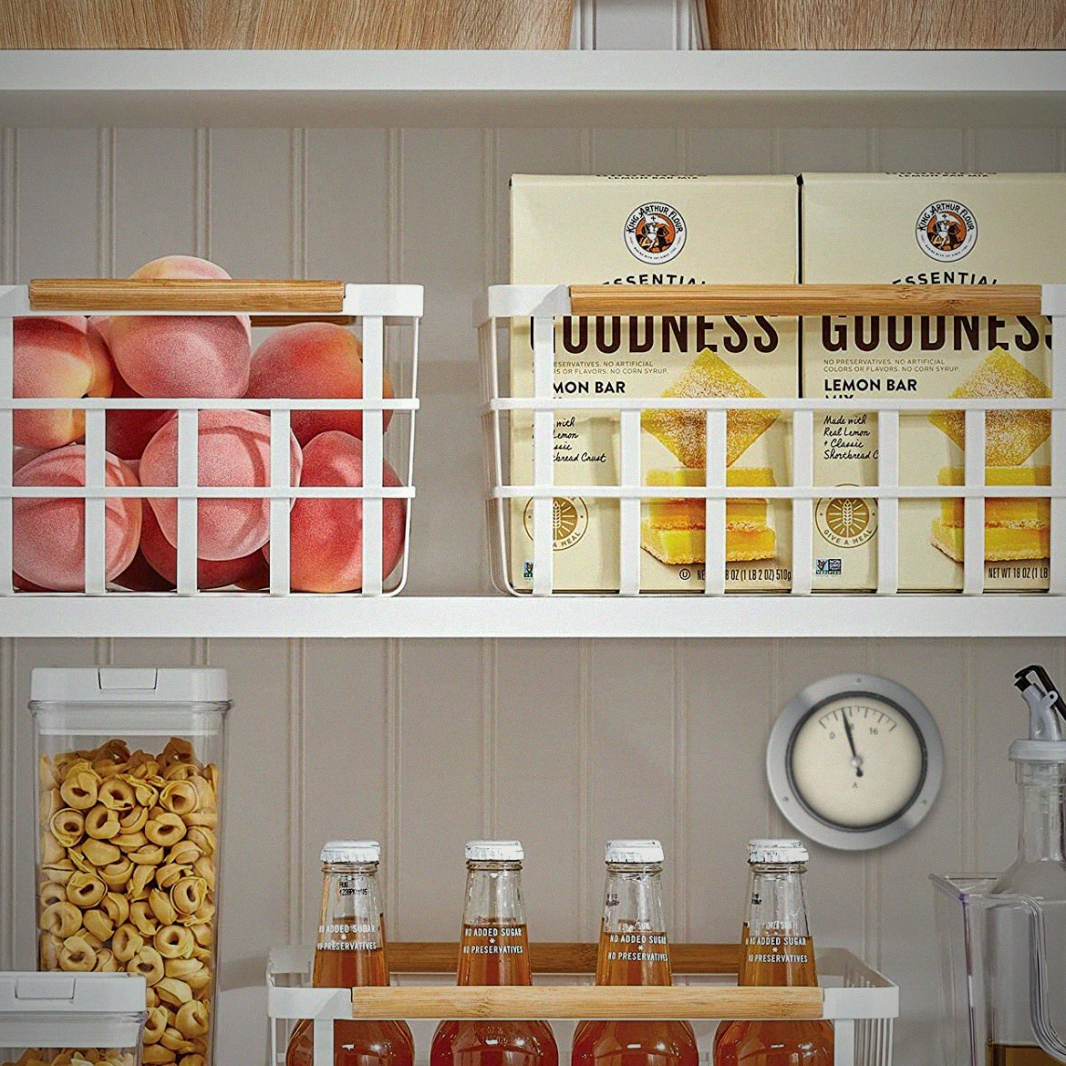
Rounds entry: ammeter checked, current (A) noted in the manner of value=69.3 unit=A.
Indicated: value=6 unit=A
